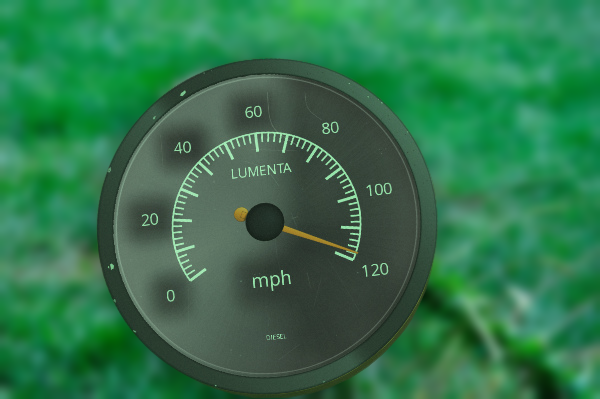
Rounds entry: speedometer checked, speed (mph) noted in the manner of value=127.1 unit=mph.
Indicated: value=118 unit=mph
